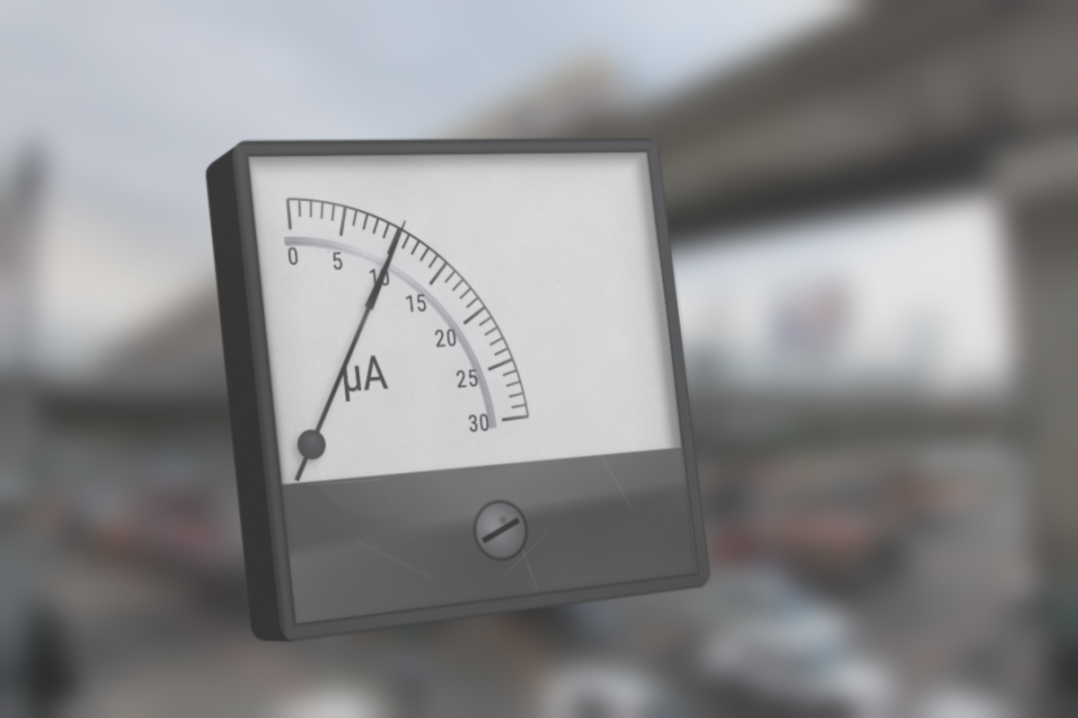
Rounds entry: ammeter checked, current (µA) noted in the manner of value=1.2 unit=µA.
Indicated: value=10 unit=µA
